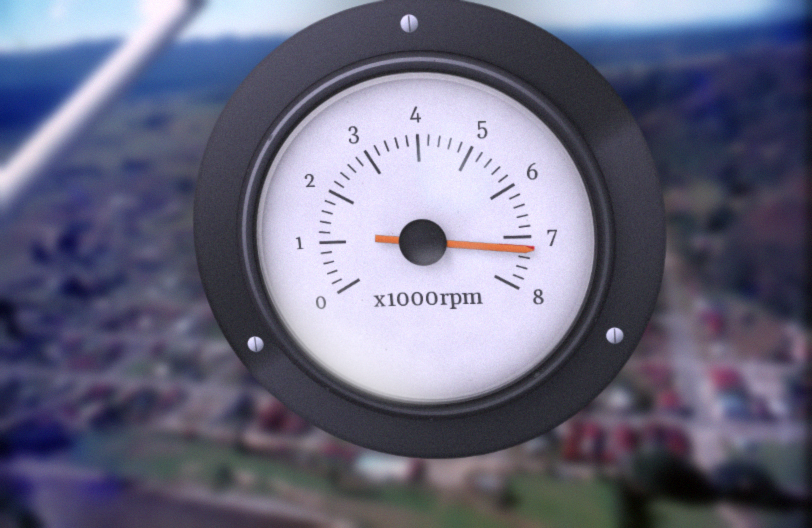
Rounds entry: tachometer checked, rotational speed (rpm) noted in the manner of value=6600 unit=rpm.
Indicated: value=7200 unit=rpm
